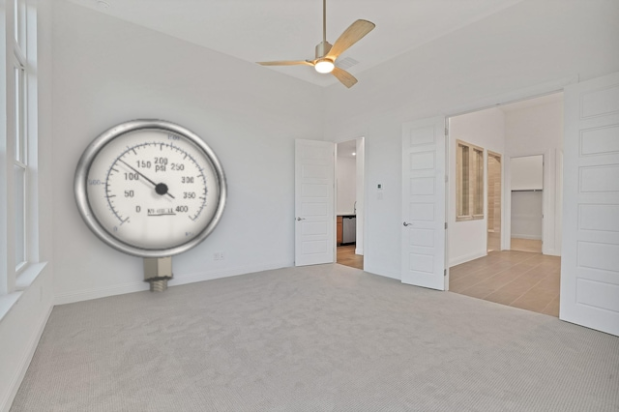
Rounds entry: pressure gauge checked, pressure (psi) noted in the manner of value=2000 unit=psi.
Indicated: value=120 unit=psi
